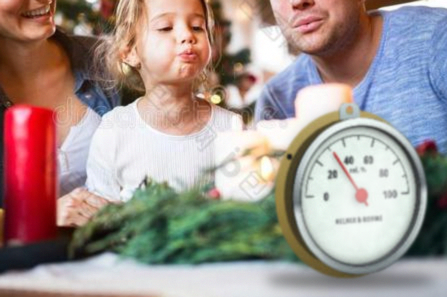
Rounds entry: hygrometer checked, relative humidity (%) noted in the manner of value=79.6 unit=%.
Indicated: value=30 unit=%
